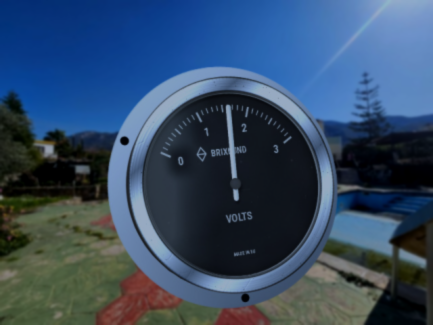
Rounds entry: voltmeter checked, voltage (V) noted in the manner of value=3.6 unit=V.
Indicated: value=1.6 unit=V
